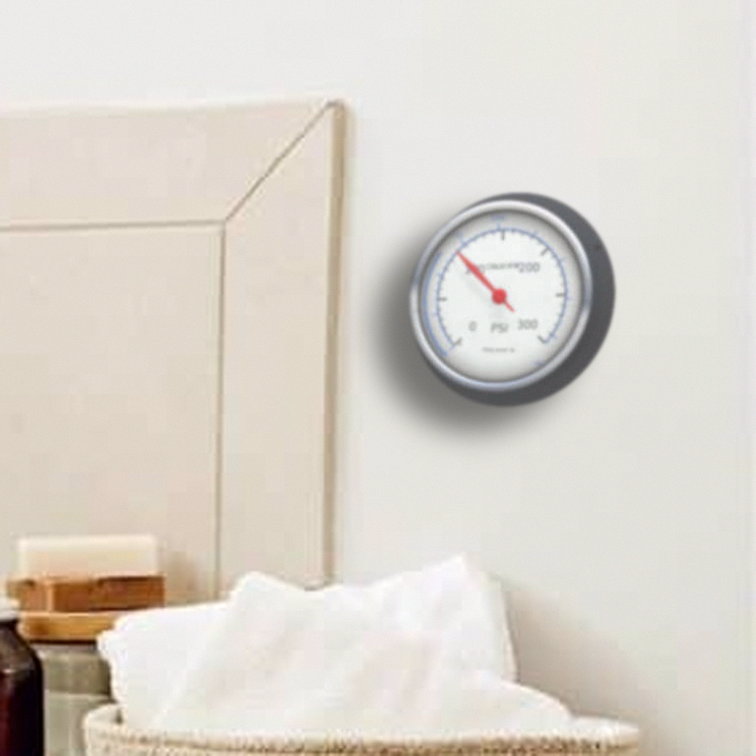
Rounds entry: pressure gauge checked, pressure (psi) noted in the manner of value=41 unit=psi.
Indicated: value=100 unit=psi
